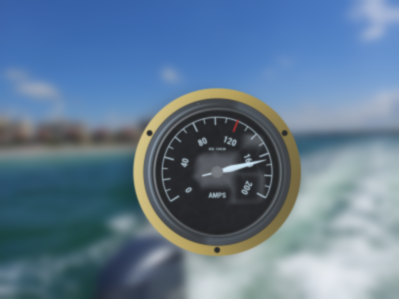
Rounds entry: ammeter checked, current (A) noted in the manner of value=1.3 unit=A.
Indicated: value=165 unit=A
